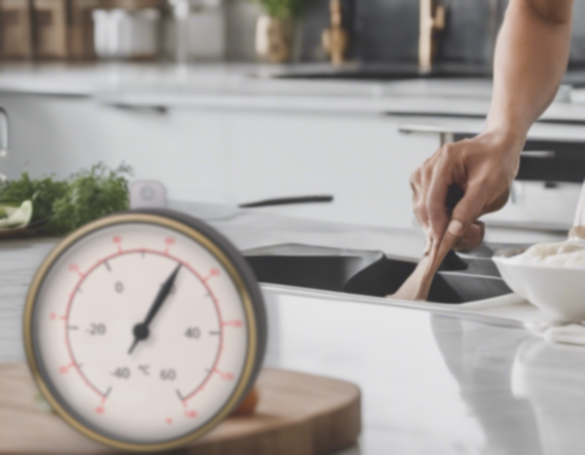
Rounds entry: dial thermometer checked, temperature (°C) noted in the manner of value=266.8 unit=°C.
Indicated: value=20 unit=°C
